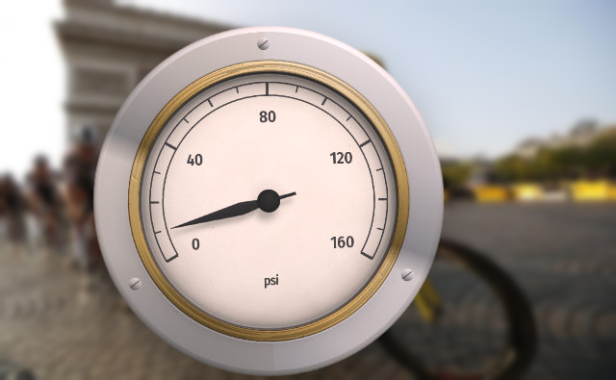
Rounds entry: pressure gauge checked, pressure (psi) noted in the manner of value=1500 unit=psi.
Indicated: value=10 unit=psi
